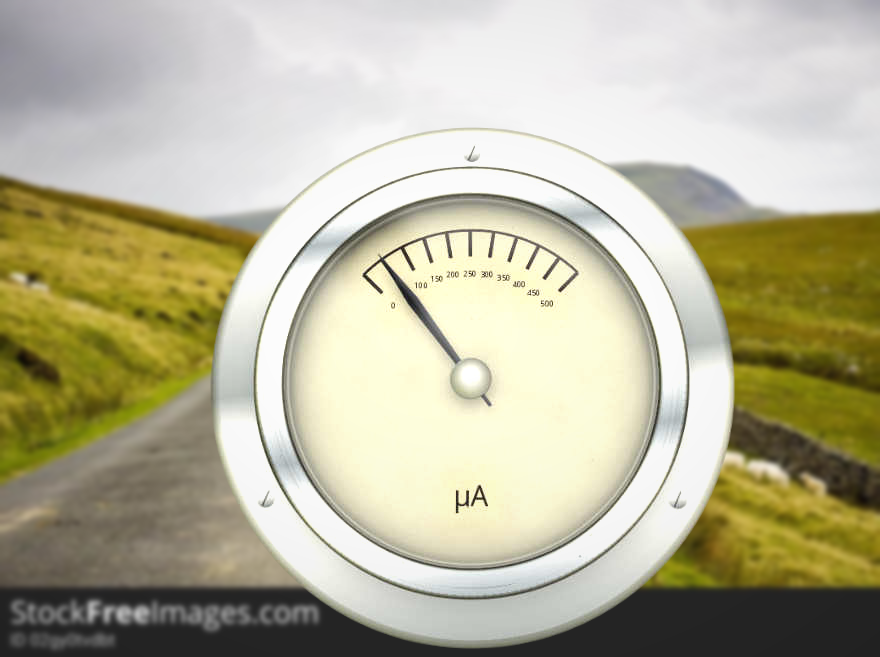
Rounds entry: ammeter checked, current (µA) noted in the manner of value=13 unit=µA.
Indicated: value=50 unit=µA
